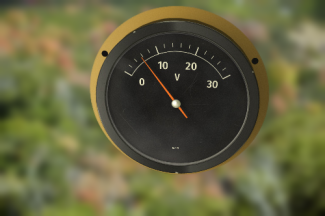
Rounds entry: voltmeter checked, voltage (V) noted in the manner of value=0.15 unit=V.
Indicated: value=6 unit=V
